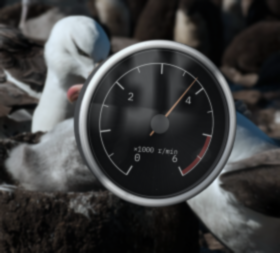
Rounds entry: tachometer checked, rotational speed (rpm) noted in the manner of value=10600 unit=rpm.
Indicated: value=3750 unit=rpm
